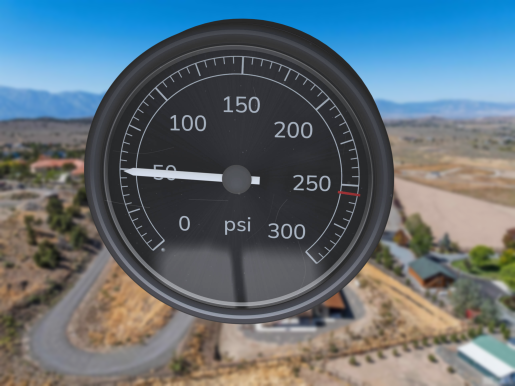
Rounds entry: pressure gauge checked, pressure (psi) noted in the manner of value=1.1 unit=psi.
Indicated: value=50 unit=psi
